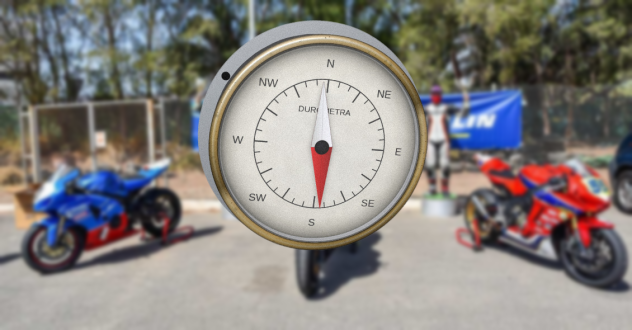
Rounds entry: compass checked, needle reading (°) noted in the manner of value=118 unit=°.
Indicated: value=175 unit=°
